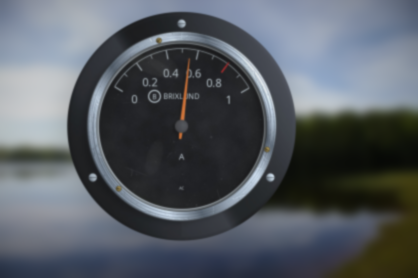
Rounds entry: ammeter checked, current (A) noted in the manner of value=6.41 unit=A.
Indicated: value=0.55 unit=A
